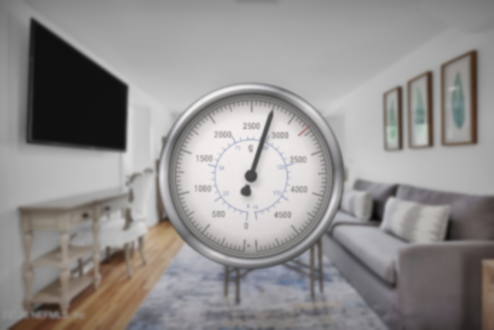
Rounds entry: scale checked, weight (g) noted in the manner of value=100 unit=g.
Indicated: value=2750 unit=g
